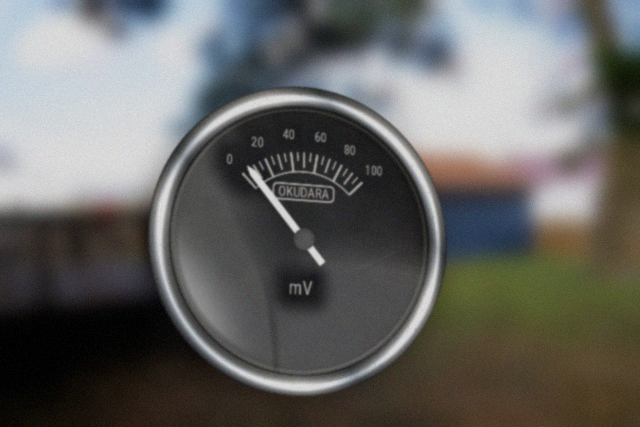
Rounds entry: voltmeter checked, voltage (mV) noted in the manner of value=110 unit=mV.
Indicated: value=5 unit=mV
